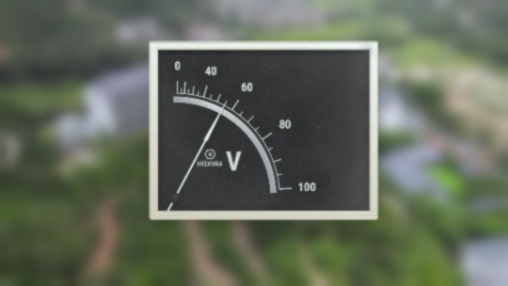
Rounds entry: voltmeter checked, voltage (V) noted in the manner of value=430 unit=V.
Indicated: value=55 unit=V
